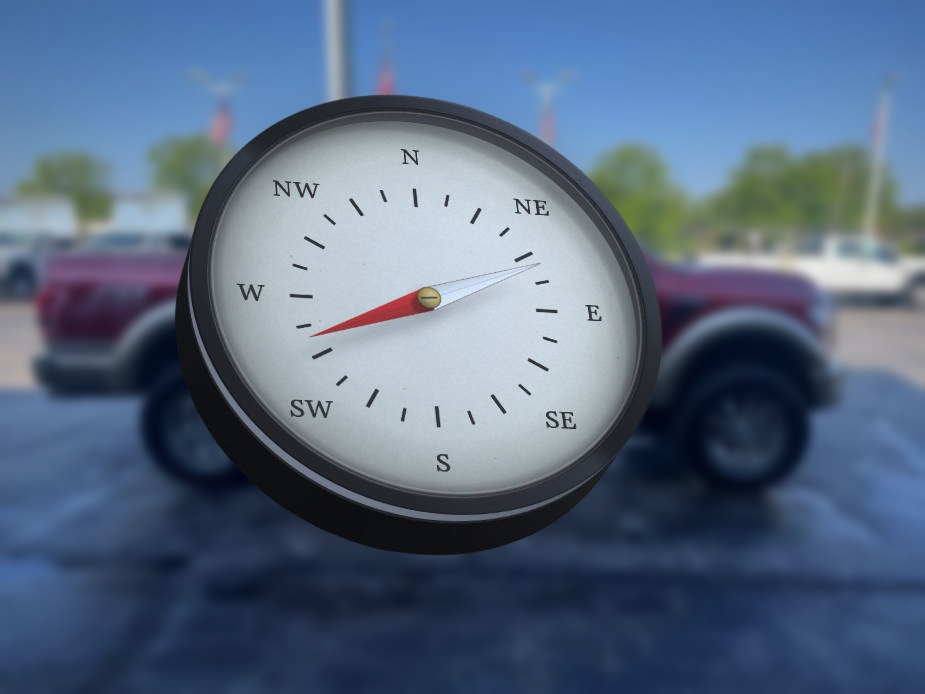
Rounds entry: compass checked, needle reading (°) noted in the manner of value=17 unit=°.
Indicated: value=247.5 unit=°
